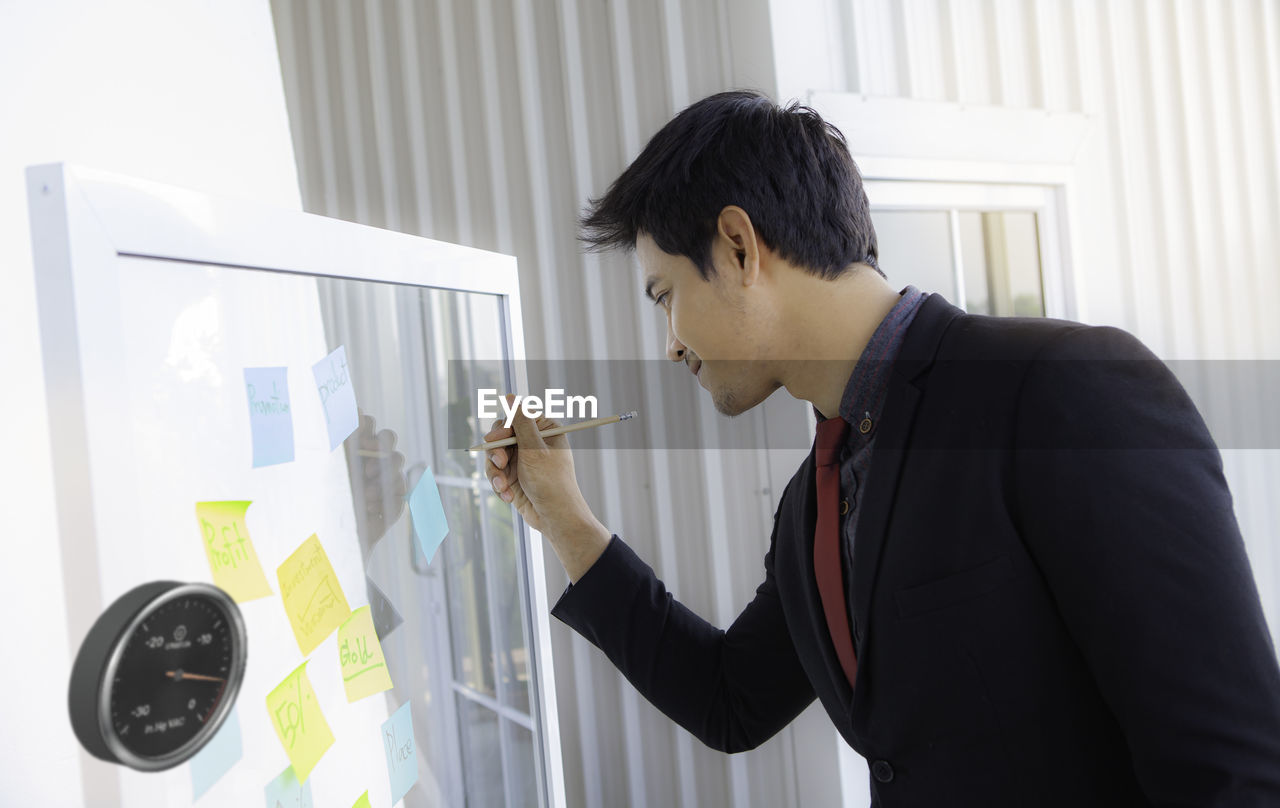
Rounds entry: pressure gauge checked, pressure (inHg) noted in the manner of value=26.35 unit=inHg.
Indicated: value=-4 unit=inHg
